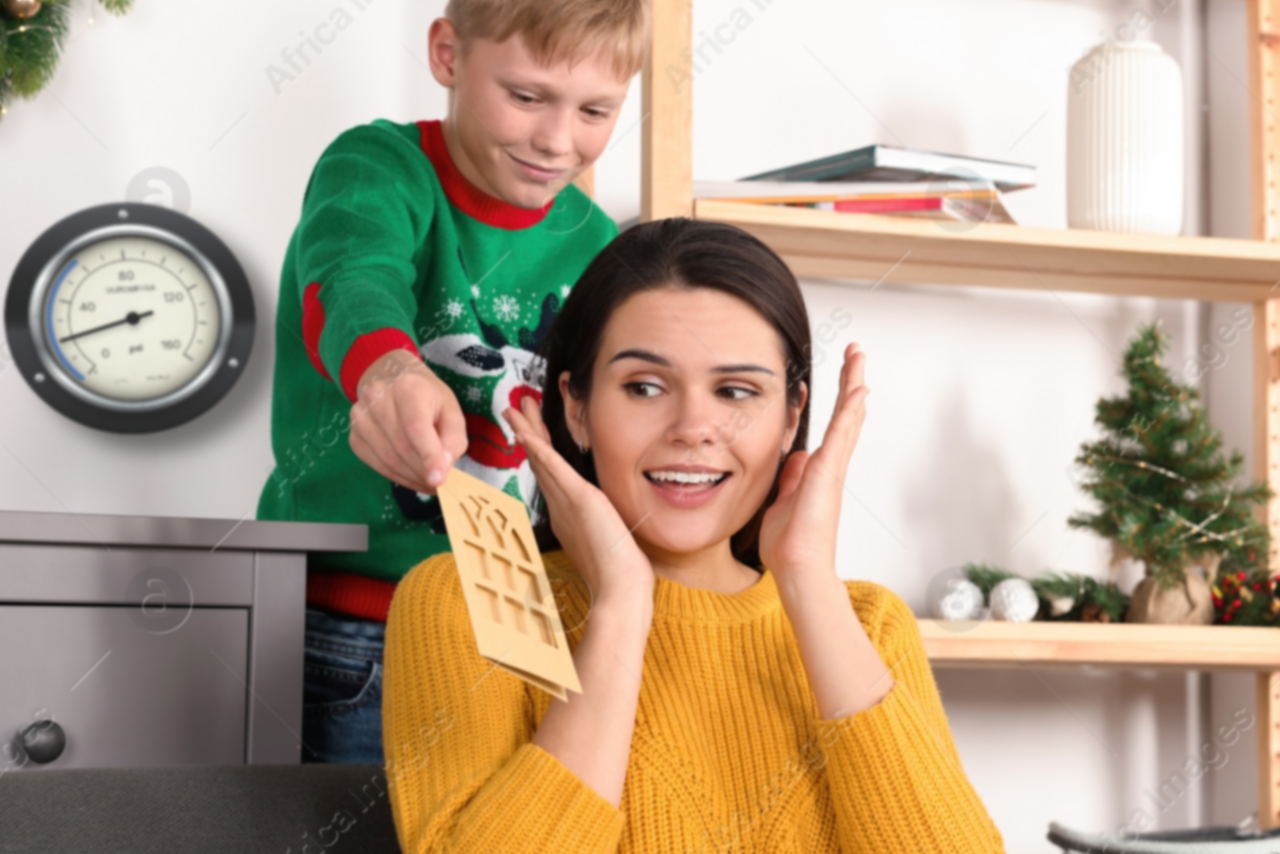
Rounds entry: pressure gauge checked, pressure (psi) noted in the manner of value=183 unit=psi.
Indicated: value=20 unit=psi
